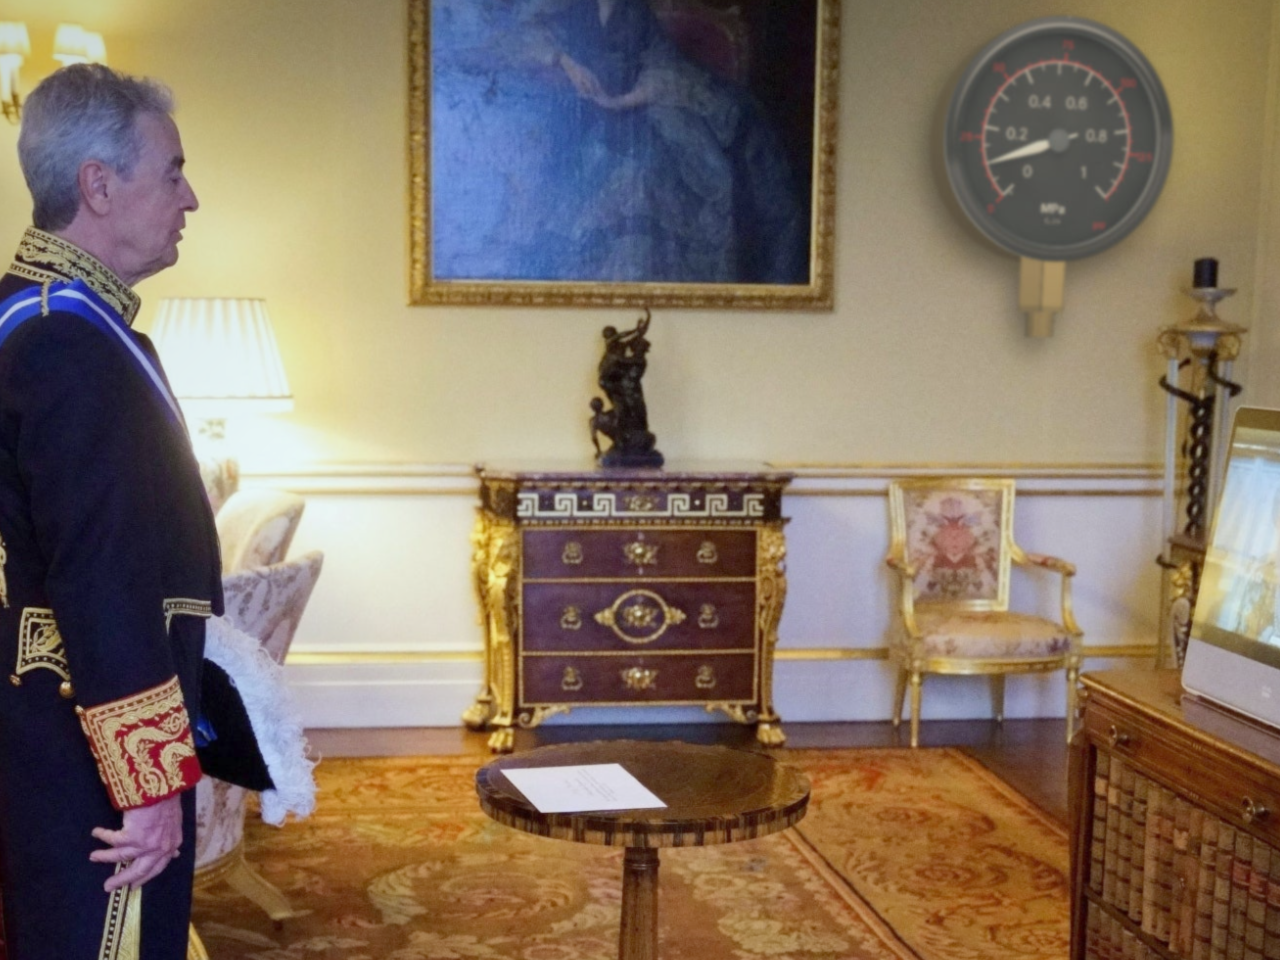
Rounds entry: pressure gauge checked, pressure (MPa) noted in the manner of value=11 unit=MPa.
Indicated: value=0.1 unit=MPa
